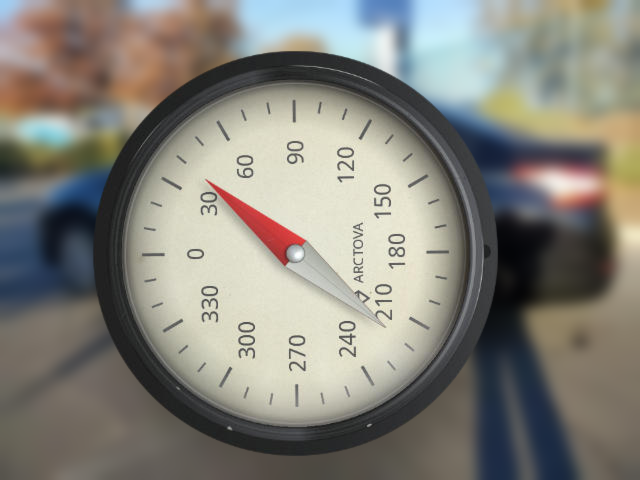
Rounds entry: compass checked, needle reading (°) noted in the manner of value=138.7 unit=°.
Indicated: value=40 unit=°
